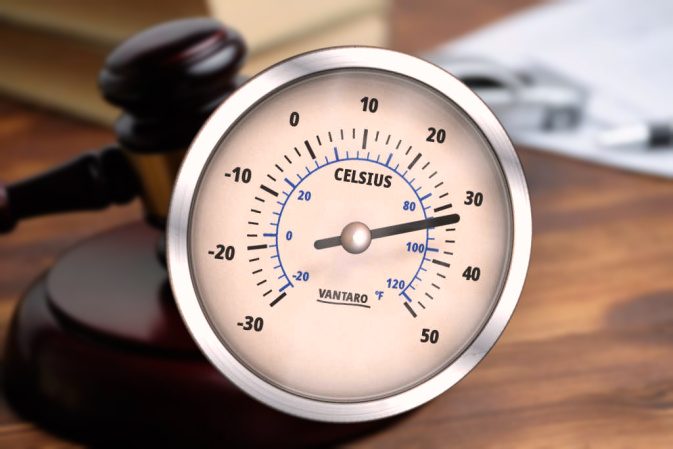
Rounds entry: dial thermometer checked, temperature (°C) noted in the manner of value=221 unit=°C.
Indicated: value=32 unit=°C
